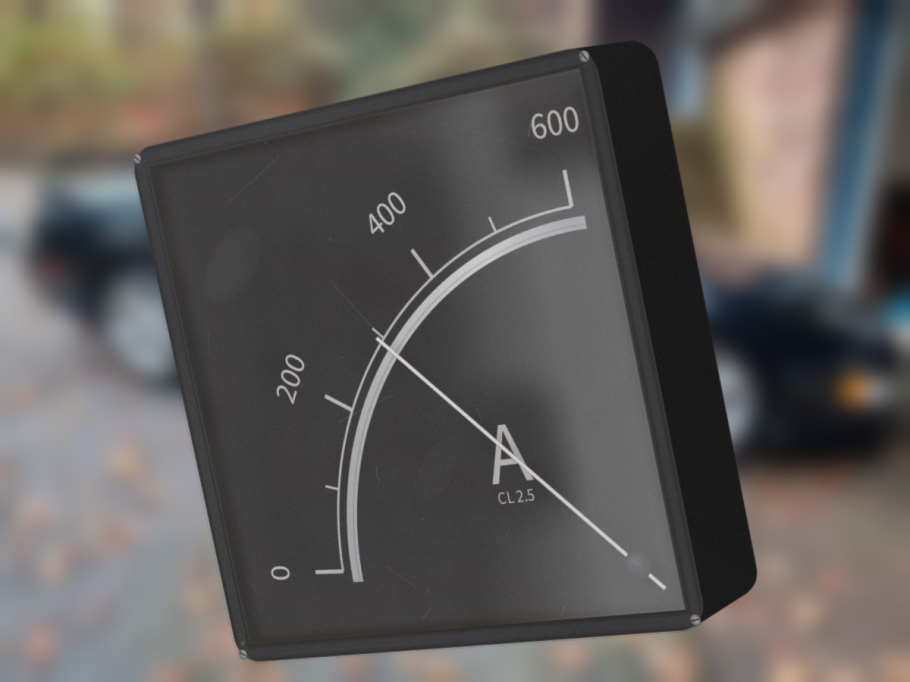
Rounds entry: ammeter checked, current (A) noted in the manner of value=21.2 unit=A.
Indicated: value=300 unit=A
